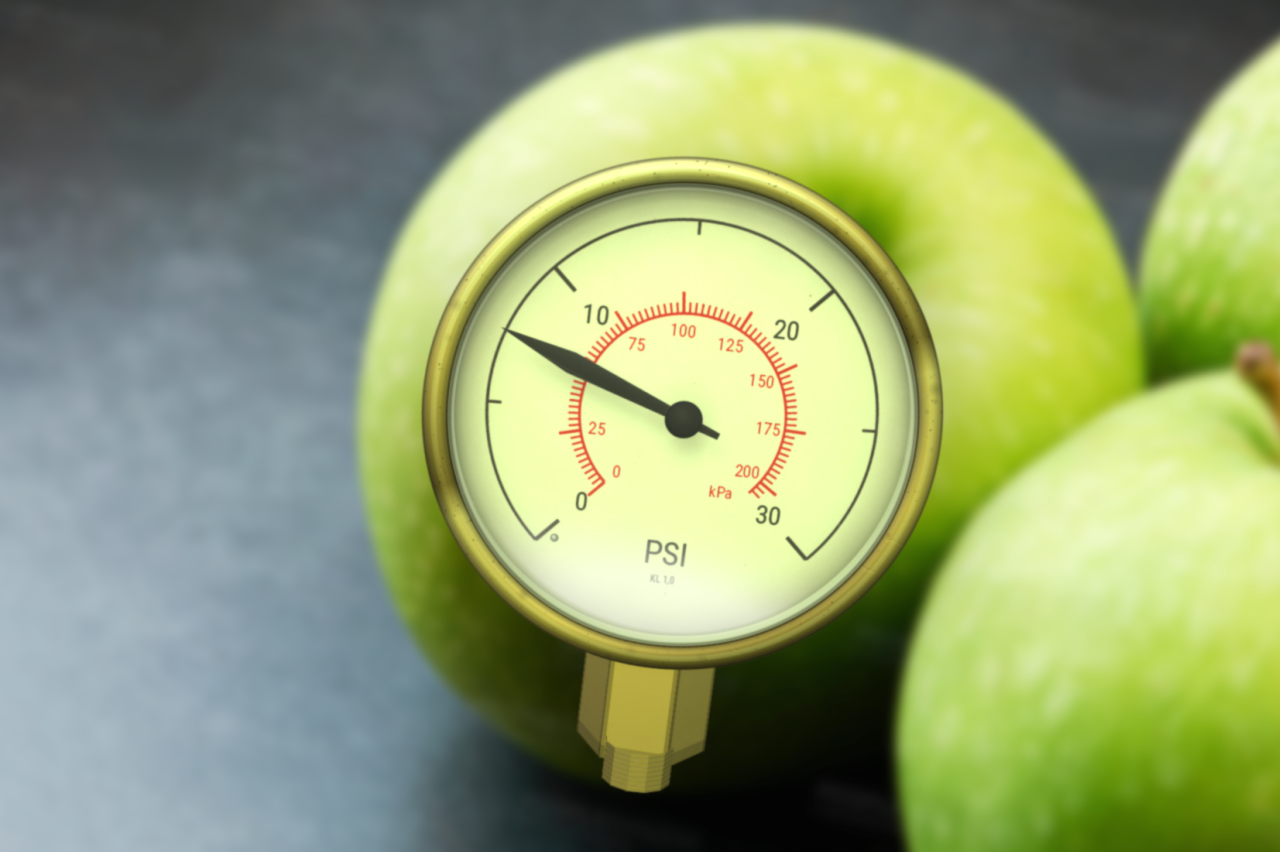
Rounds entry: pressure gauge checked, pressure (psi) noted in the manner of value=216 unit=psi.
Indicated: value=7.5 unit=psi
